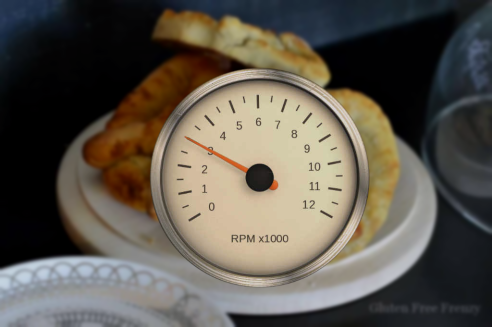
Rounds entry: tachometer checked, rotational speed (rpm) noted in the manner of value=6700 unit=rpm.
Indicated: value=3000 unit=rpm
